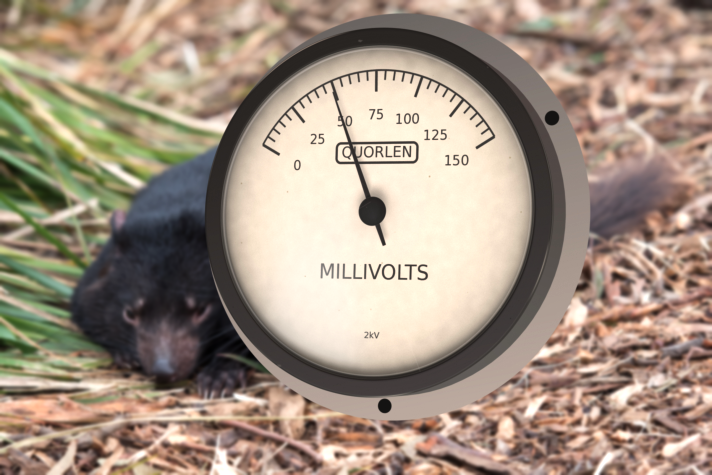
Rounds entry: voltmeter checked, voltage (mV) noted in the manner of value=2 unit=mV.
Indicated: value=50 unit=mV
